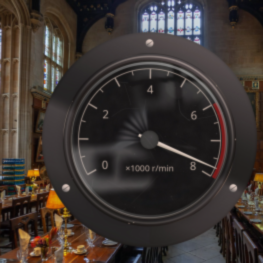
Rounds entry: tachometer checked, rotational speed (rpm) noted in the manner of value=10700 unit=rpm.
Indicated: value=7750 unit=rpm
